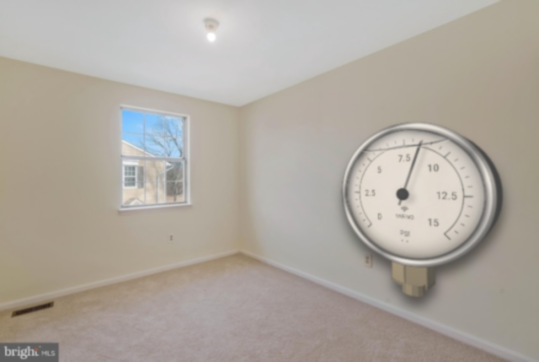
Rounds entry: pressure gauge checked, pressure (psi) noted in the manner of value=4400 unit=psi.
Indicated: value=8.5 unit=psi
